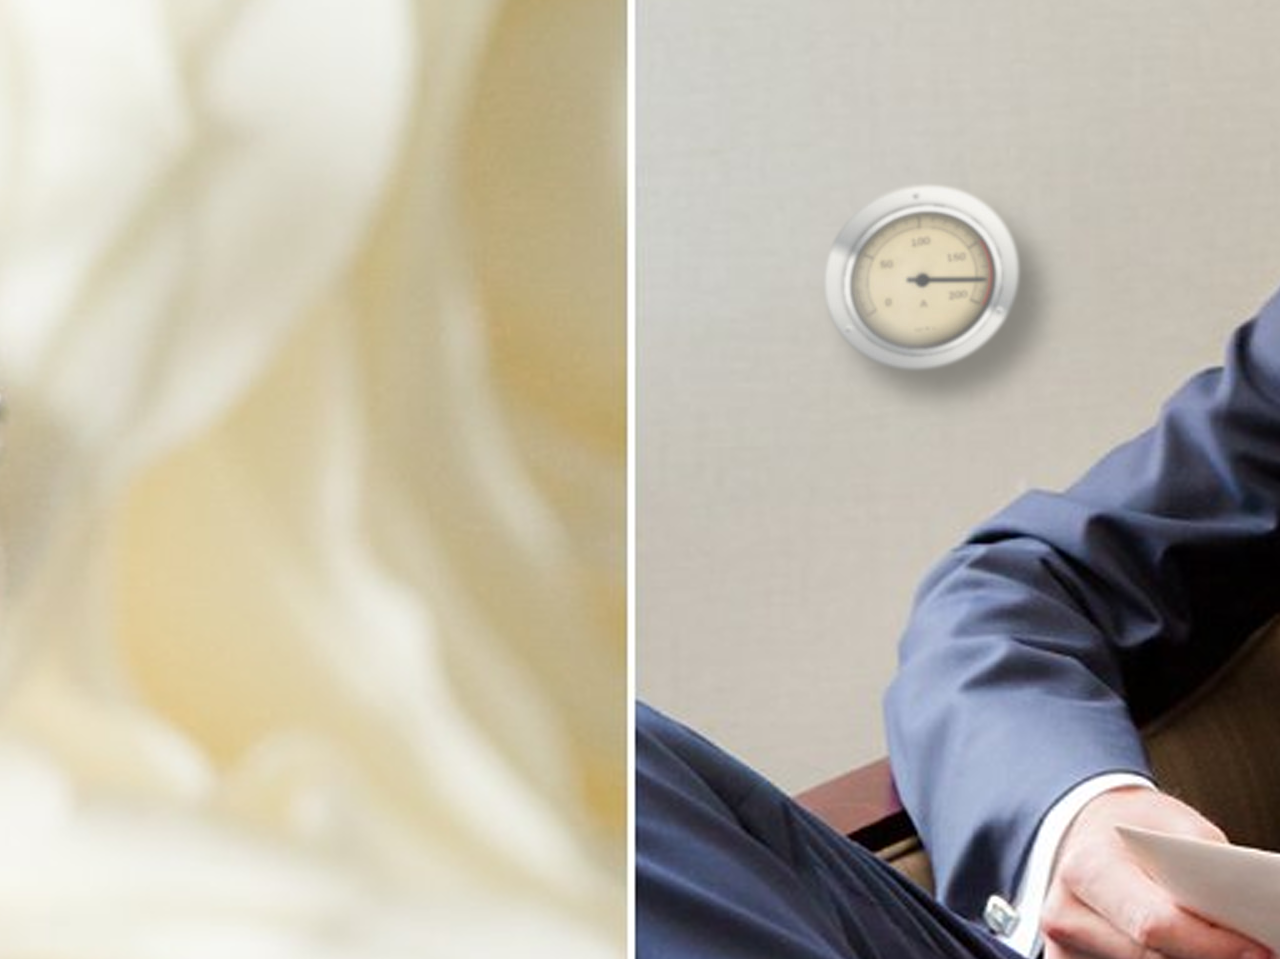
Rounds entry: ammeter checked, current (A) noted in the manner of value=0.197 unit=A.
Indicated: value=180 unit=A
